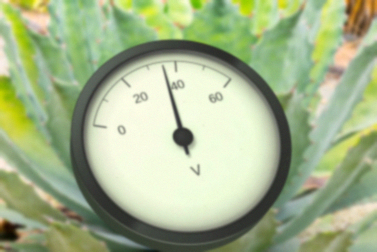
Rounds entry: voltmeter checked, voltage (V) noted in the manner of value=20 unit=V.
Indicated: value=35 unit=V
